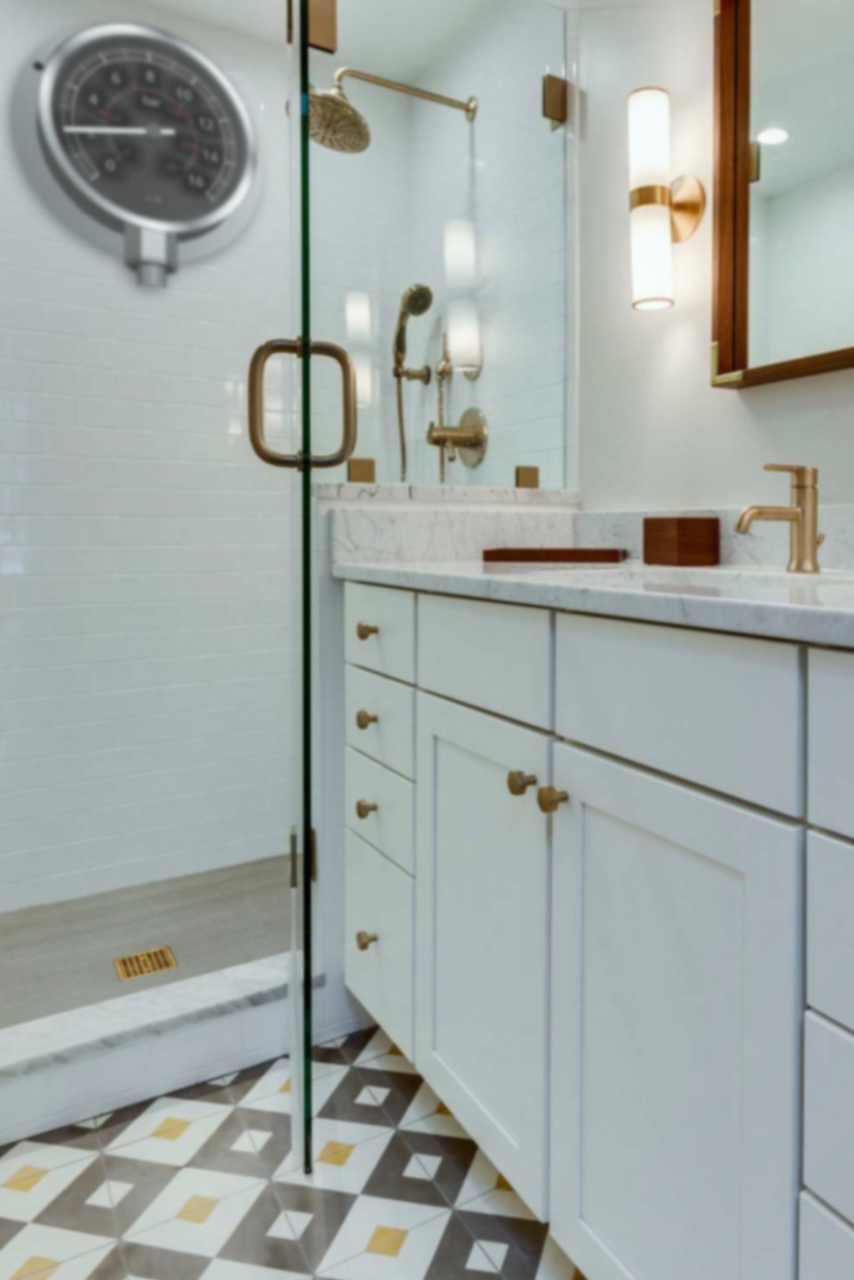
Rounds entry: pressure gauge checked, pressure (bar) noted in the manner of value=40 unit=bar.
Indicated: value=2 unit=bar
